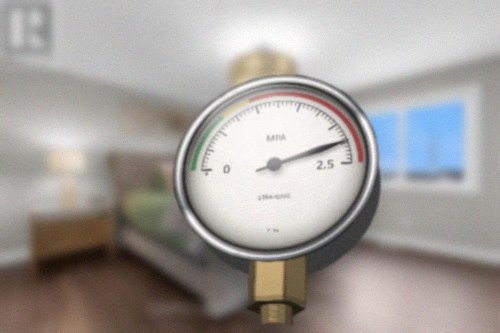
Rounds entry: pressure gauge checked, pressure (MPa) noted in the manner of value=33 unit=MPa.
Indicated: value=2.25 unit=MPa
